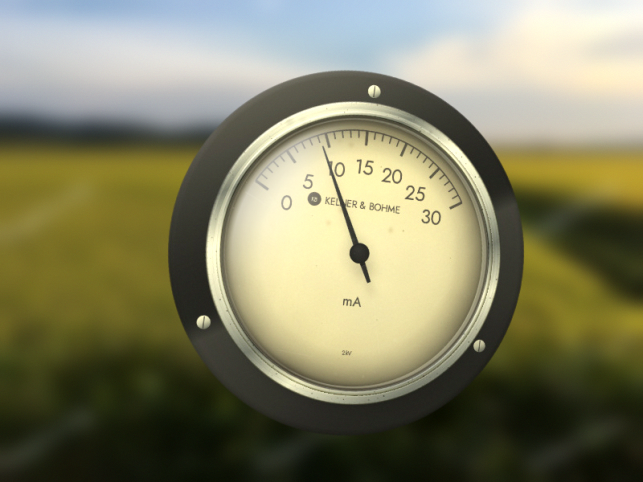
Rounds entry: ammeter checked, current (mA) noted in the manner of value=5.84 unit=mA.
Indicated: value=9 unit=mA
